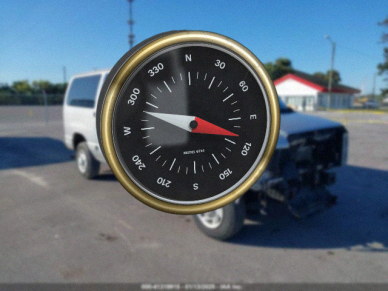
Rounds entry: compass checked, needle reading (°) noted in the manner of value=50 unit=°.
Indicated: value=110 unit=°
